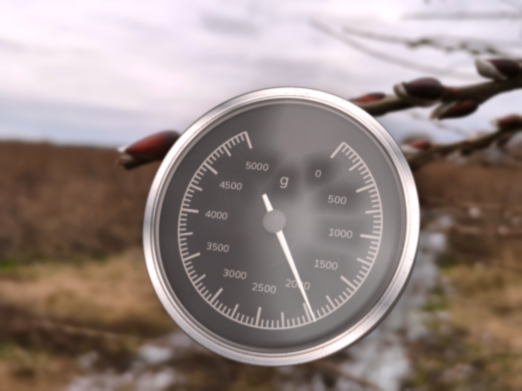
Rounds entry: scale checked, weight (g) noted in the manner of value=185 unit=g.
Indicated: value=1950 unit=g
